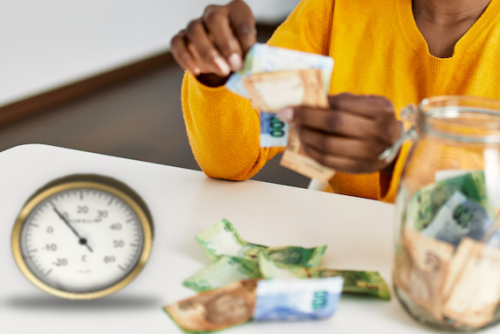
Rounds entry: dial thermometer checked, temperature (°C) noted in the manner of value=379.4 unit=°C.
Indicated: value=10 unit=°C
